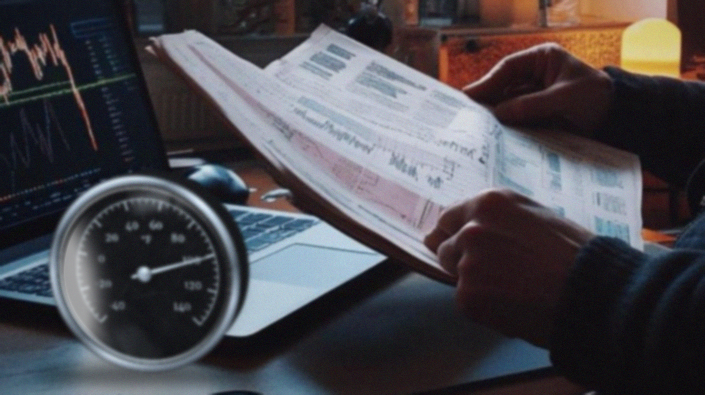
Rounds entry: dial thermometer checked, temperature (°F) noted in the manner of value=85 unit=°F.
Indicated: value=100 unit=°F
